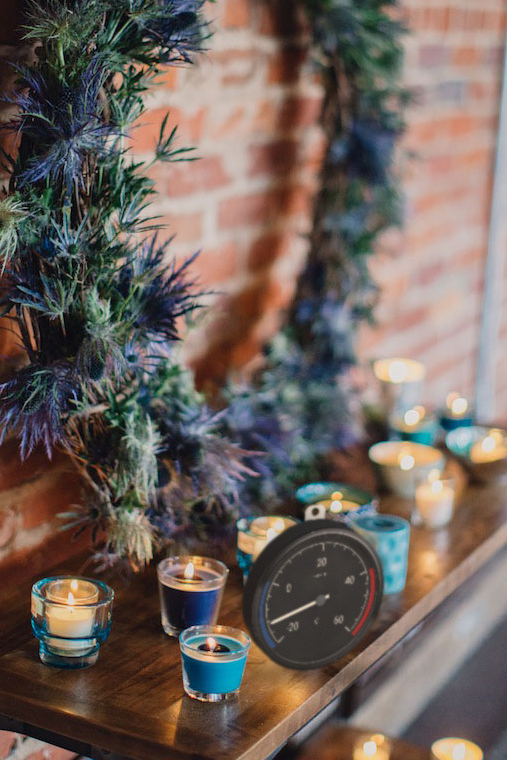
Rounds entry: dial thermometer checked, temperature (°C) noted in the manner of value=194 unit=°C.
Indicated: value=-12 unit=°C
